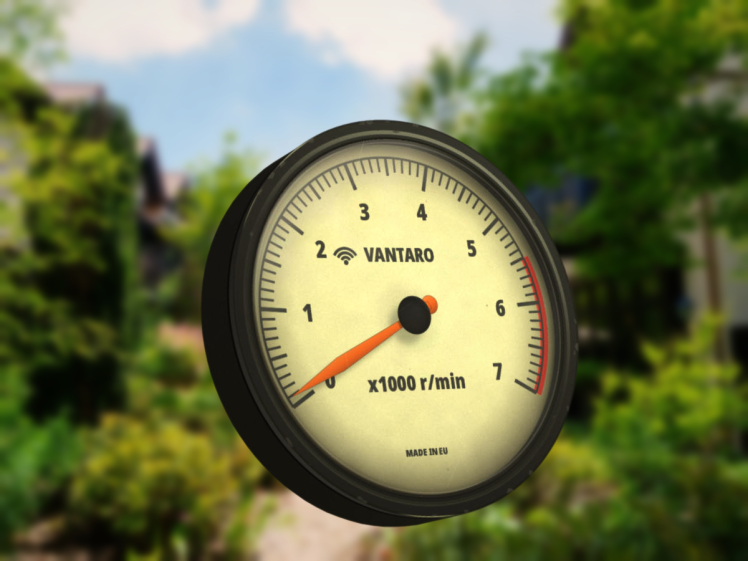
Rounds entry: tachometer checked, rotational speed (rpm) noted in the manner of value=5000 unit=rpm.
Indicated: value=100 unit=rpm
